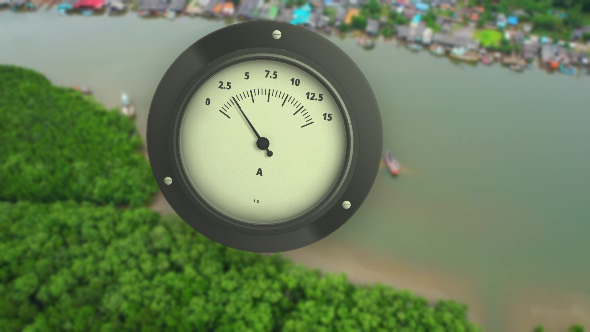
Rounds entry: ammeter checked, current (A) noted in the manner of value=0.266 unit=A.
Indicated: value=2.5 unit=A
